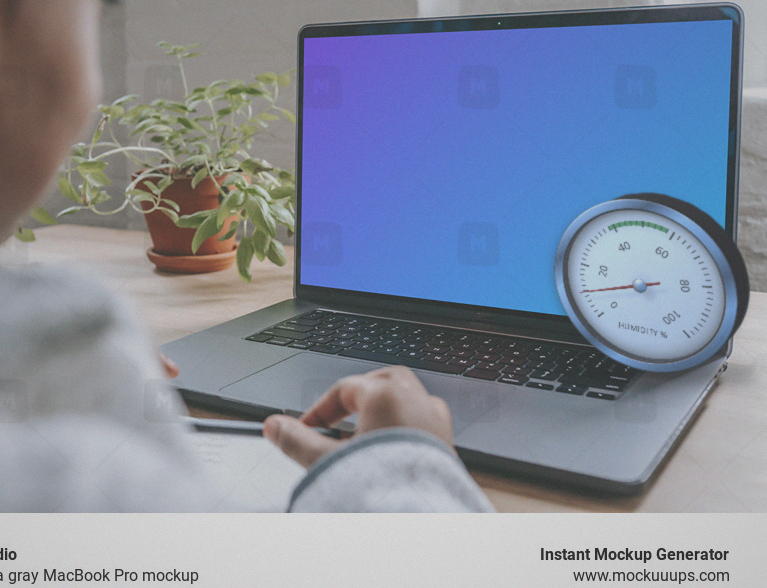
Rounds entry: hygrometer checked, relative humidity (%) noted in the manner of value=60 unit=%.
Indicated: value=10 unit=%
